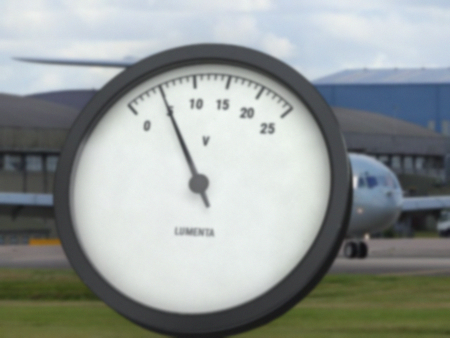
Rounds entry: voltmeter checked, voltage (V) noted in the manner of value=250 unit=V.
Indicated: value=5 unit=V
